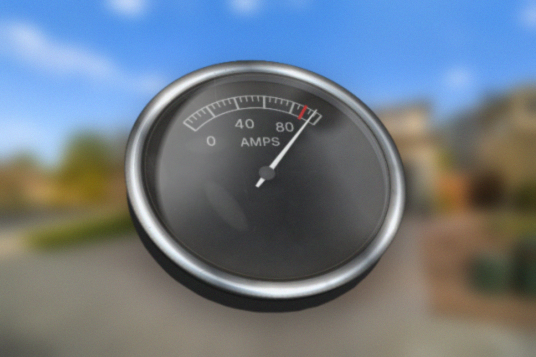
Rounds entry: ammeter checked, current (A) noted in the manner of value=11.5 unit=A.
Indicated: value=96 unit=A
